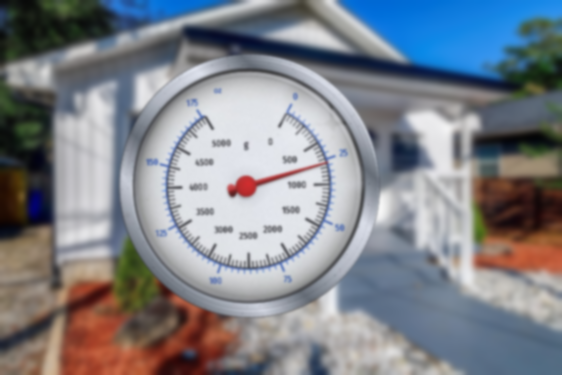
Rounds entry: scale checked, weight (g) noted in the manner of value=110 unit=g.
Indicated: value=750 unit=g
